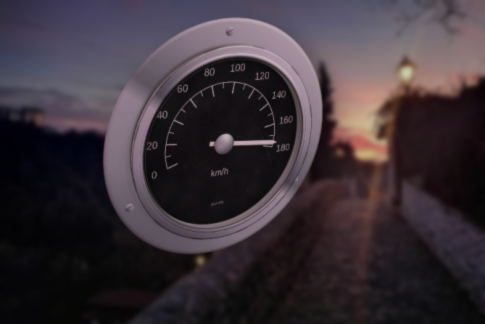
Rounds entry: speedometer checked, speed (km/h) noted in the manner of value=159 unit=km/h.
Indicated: value=175 unit=km/h
